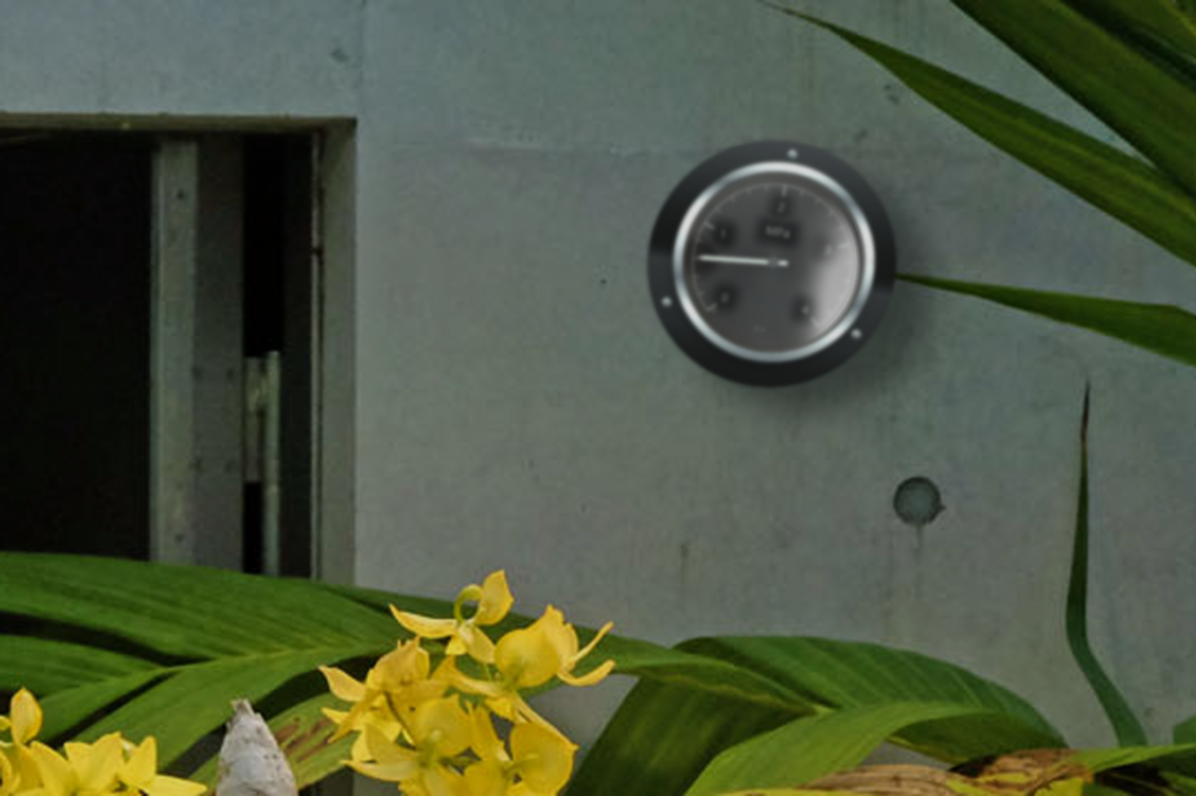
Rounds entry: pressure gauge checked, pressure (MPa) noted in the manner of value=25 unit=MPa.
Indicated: value=0.6 unit=MPa
